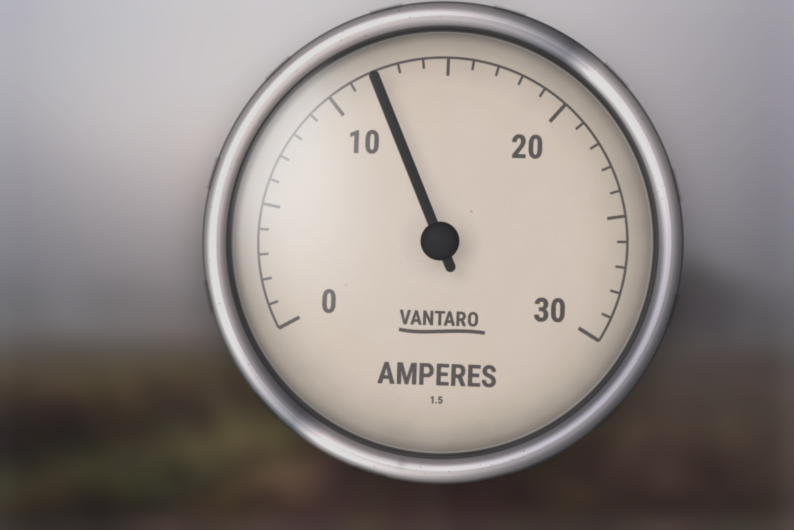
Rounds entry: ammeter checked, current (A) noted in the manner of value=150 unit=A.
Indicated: value=12 unit=A
